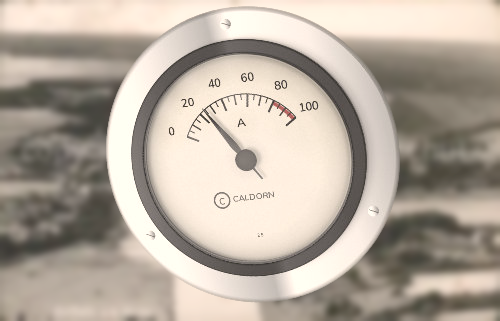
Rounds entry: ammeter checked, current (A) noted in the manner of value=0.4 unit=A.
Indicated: value=25 unit=A
